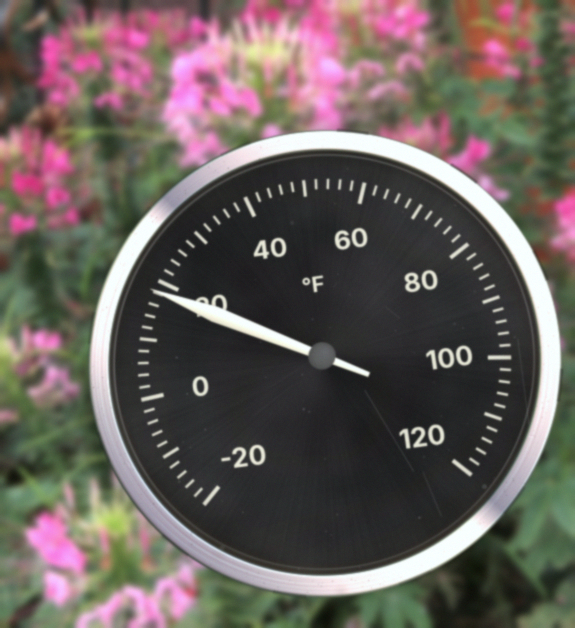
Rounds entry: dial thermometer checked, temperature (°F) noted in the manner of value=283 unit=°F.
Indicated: value=18 unit=°F
